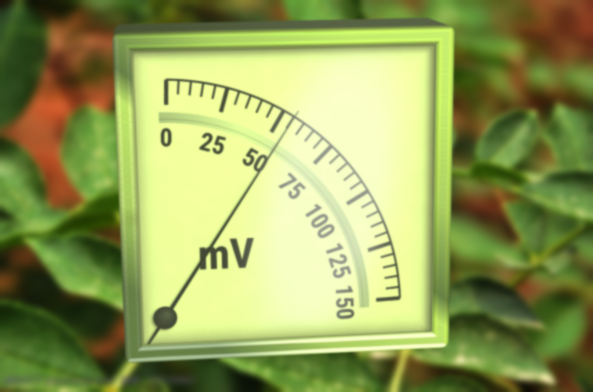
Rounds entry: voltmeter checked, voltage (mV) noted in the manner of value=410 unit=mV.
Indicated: value=55 unit=mV
